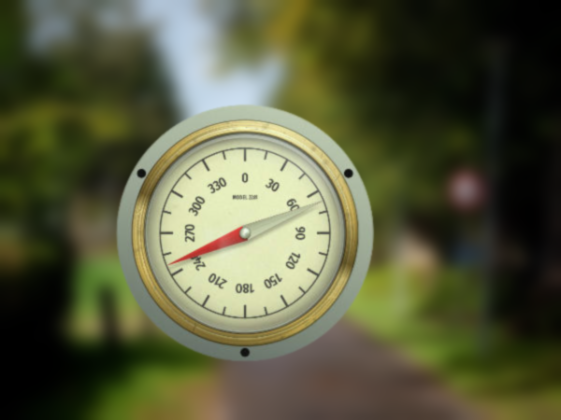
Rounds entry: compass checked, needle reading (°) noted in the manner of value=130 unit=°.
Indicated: value=247.5 unit=°
